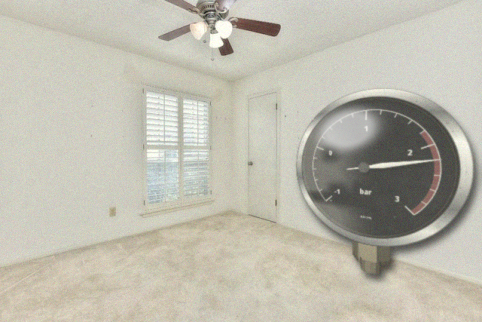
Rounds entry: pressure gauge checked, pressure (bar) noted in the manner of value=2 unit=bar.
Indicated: value=2.2 unit=bar
